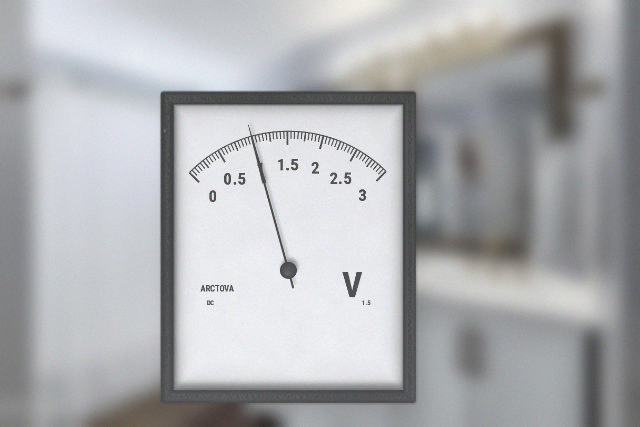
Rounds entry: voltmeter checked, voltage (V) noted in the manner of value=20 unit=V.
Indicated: value=1 unit=V
